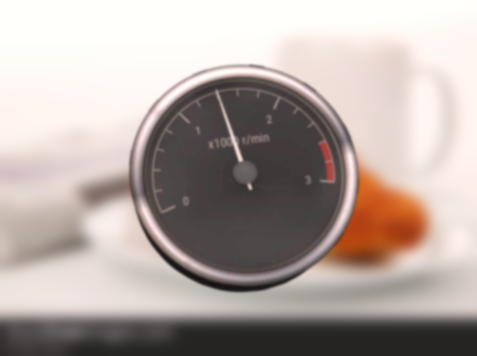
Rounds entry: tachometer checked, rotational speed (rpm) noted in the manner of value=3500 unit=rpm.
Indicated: value=1400 unit=rpm
